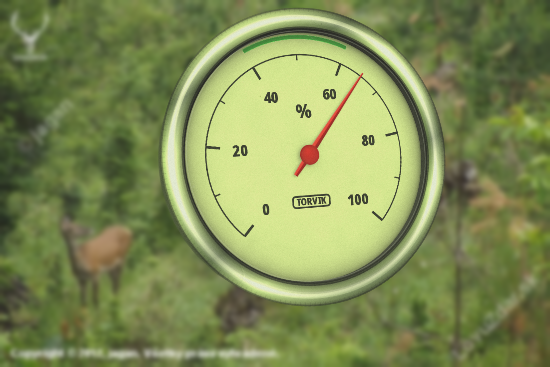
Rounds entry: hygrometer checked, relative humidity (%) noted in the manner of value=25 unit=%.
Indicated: value=65 unit=%
